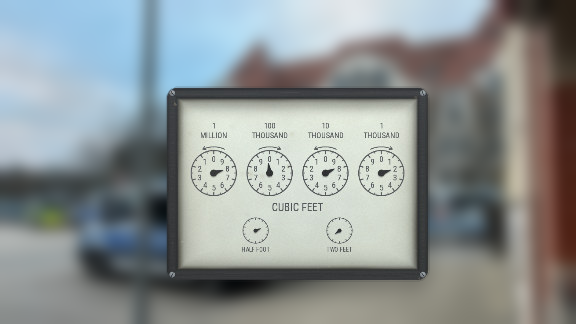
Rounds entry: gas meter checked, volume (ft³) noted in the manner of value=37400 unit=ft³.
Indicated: value=798200 unit=ft³
